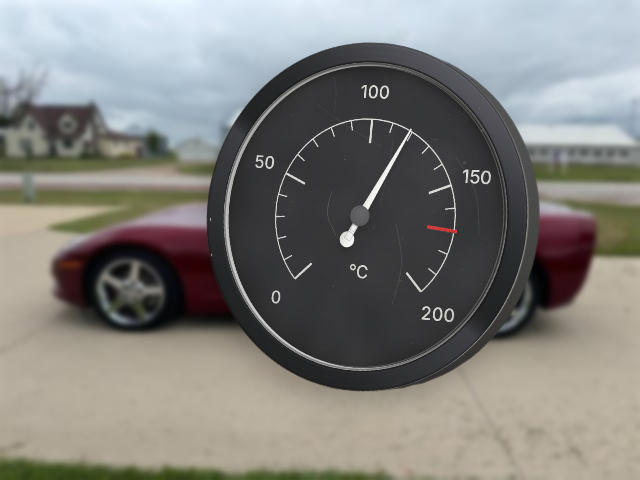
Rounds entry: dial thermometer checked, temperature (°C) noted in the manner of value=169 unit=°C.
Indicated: value=120 unit=°C
